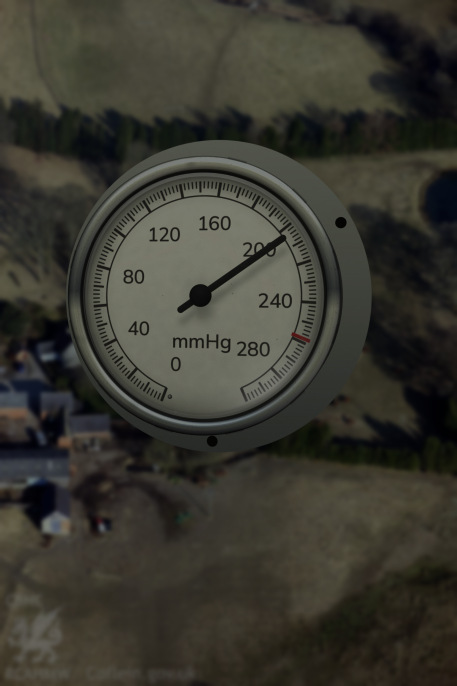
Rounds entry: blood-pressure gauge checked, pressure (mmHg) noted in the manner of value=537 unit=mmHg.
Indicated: value=204 unit=mmHg
